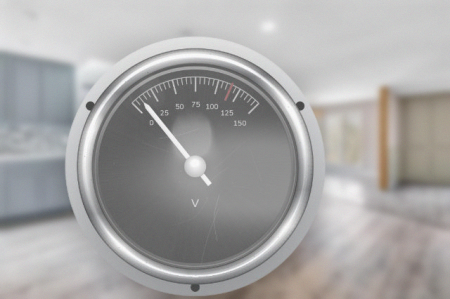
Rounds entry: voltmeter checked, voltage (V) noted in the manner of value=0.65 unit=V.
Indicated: value=10 unit=V
